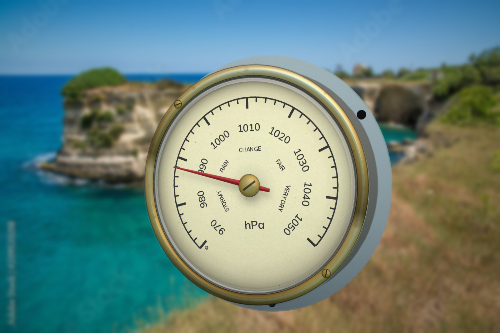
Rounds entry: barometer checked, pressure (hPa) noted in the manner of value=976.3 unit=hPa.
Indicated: value=988 unit=hPa
